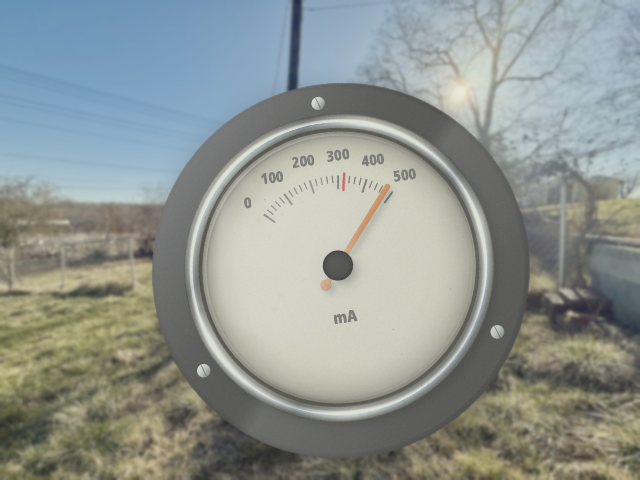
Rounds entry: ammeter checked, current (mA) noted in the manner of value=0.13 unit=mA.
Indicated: value=480 unit=mA
